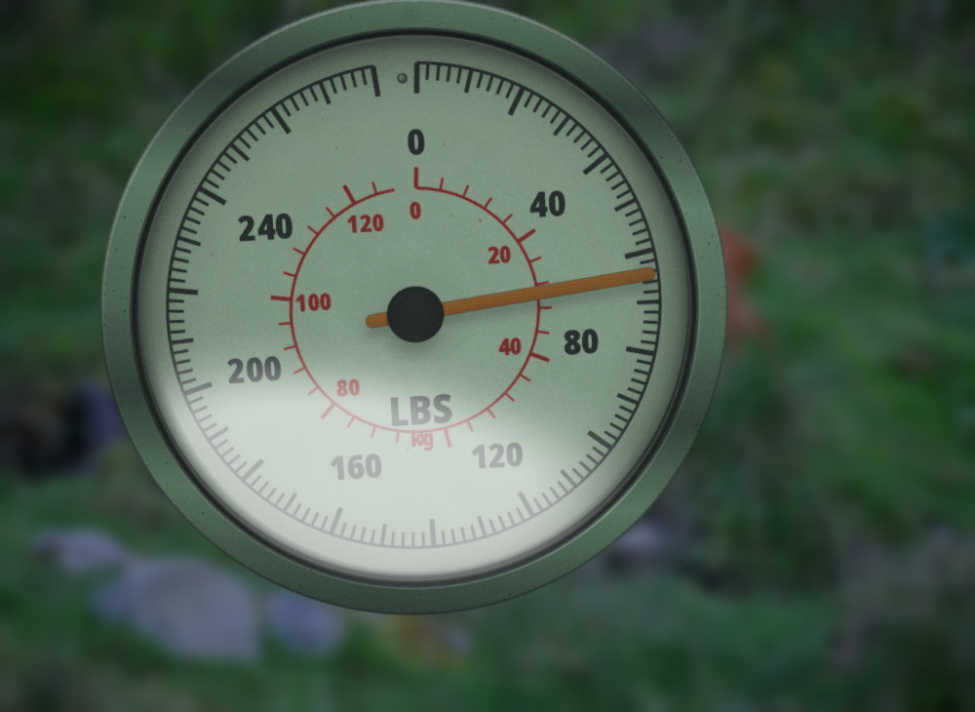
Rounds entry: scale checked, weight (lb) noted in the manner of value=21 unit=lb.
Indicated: value=64 unit=lb
